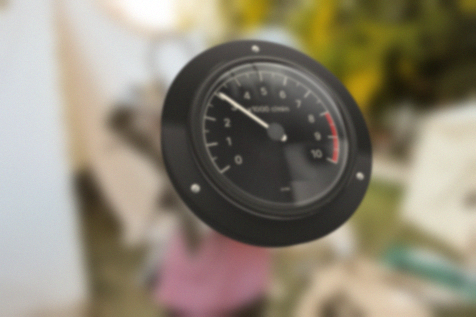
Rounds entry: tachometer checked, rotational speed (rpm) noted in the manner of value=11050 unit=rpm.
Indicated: value=3000 unit=rpm
